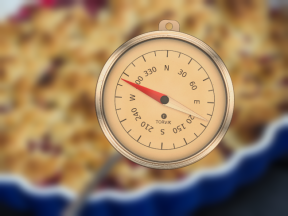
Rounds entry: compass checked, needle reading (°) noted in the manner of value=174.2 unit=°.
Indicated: value=292.5 unit=°
